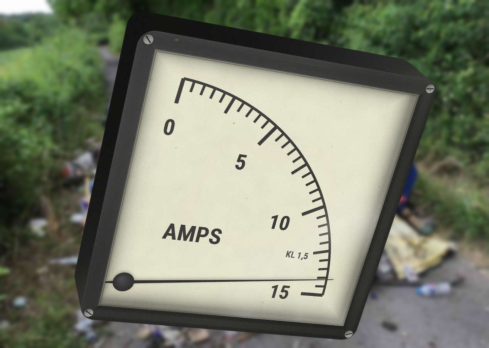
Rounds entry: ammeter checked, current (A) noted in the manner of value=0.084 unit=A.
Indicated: value=14 unit=A
